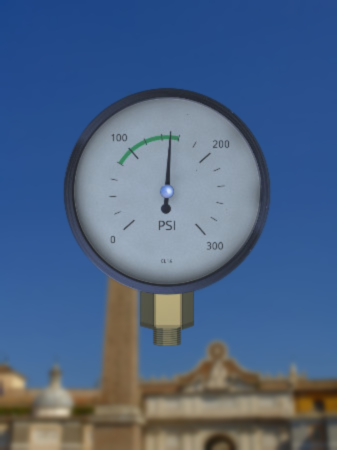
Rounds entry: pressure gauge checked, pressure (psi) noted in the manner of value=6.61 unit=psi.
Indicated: value=150 unit=psi
